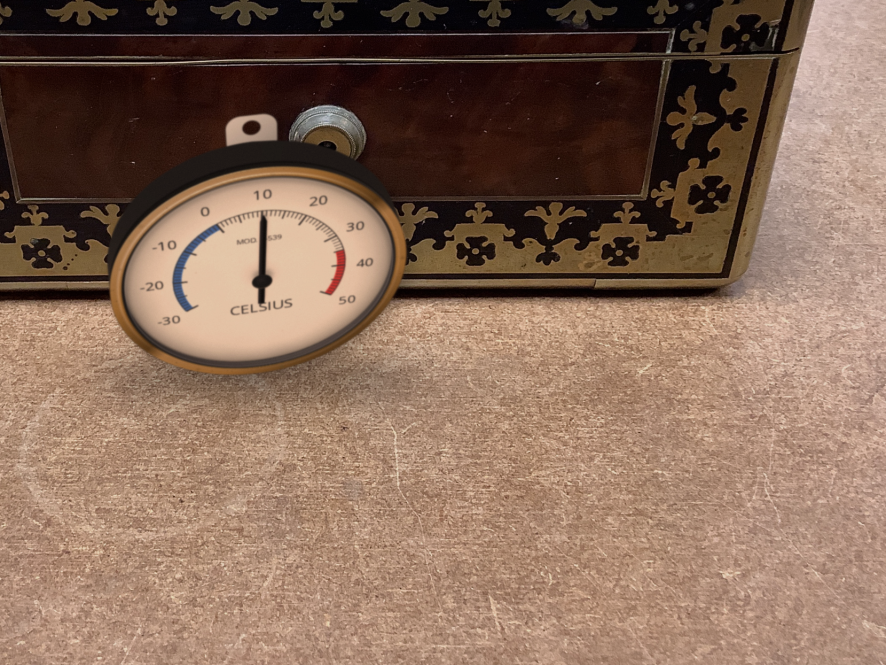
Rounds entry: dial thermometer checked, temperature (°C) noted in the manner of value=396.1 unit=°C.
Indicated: value=10 unit=°C
